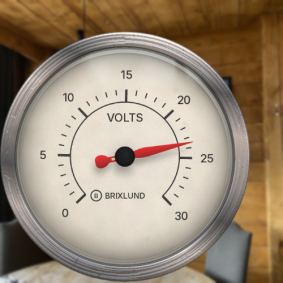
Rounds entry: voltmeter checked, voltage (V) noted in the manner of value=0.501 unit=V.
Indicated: value=23.5 unit=V
